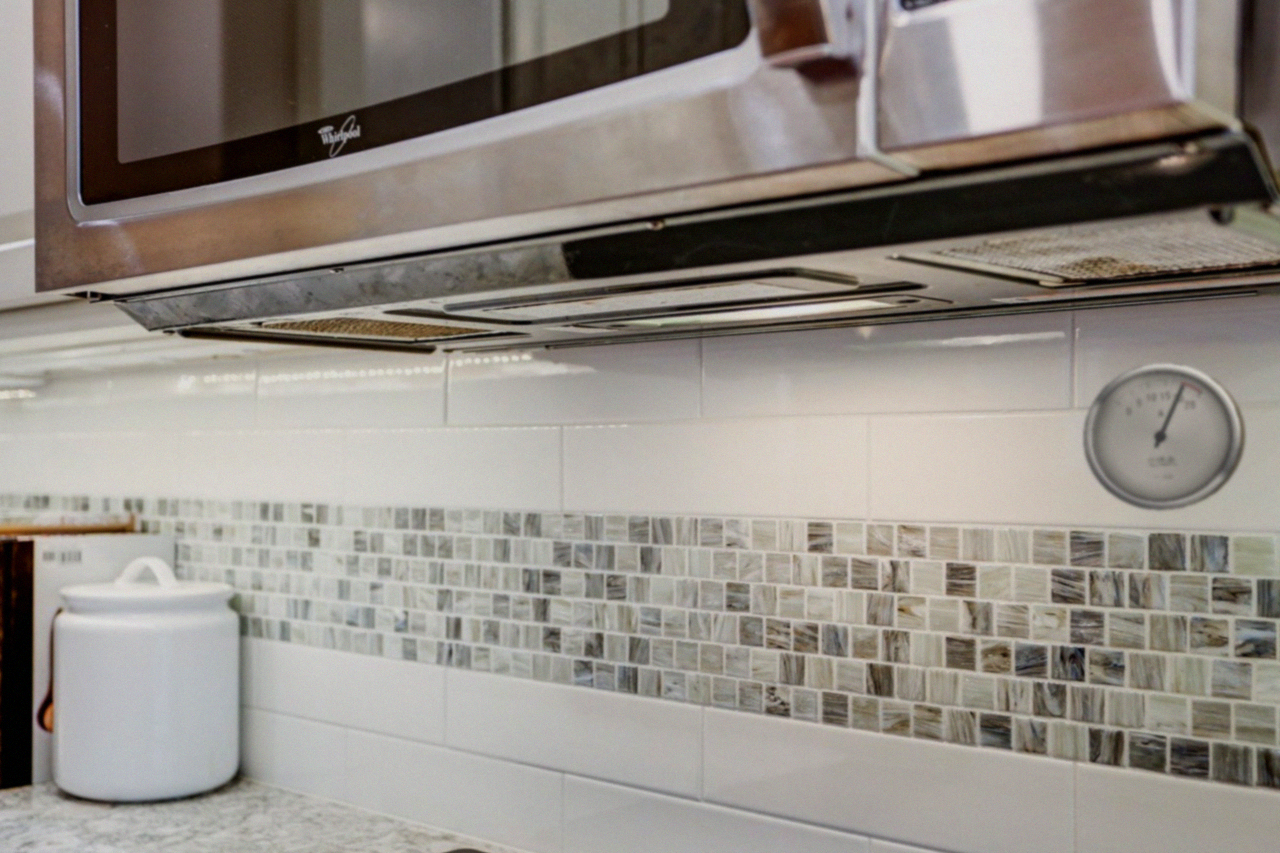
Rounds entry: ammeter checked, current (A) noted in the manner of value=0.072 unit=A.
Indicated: value=20 unit=A
